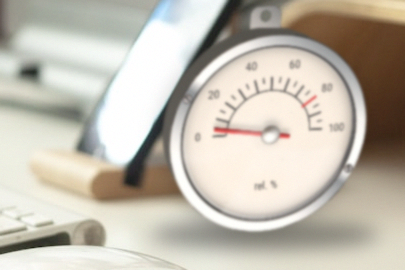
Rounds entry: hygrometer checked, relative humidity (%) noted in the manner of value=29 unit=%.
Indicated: value=5 unit=%
